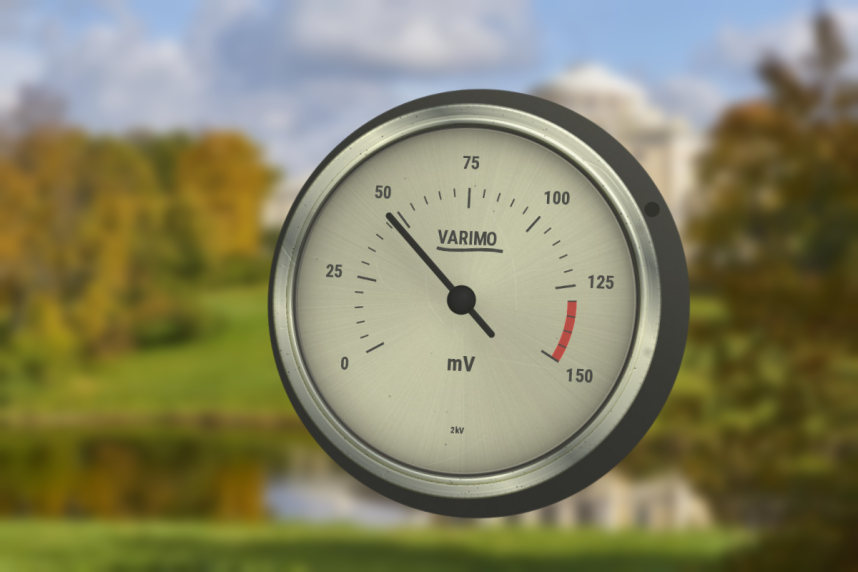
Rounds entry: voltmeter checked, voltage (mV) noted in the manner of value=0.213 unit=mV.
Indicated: value=47.5 unit=mV
